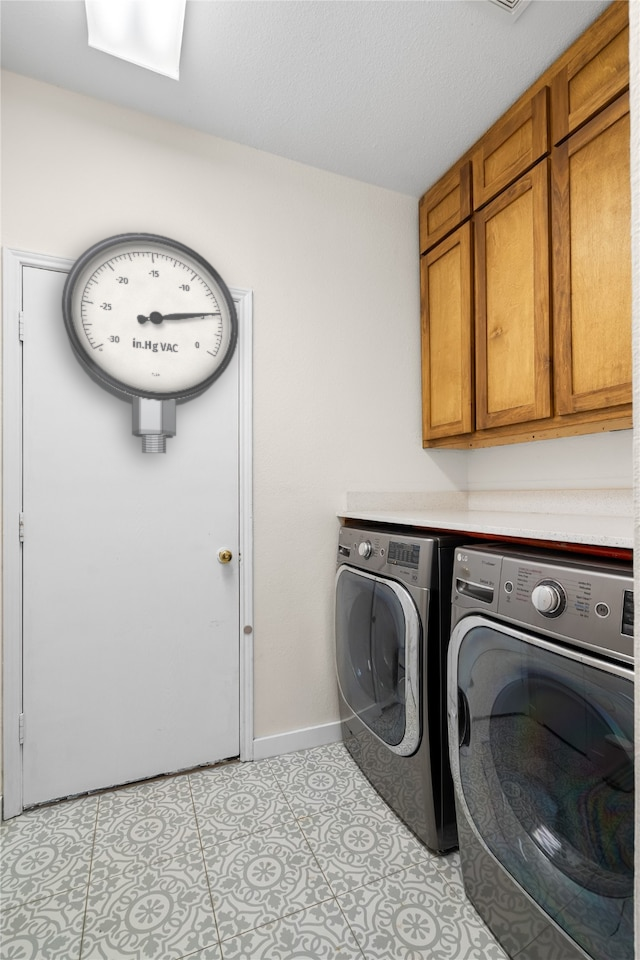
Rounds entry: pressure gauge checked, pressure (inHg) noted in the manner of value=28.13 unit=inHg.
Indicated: value=-5 unit=inHg
